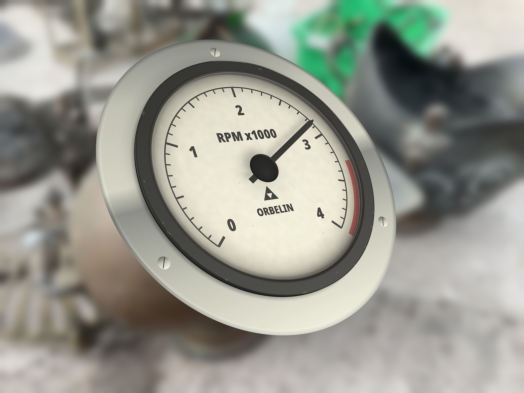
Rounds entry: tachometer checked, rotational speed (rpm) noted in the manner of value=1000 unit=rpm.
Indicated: value=2850 unit=rpm
